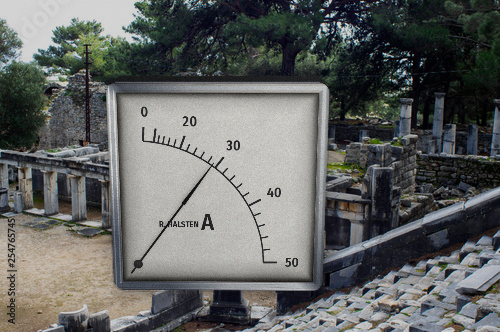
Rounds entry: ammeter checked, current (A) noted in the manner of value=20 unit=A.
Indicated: value=29 unit=A
